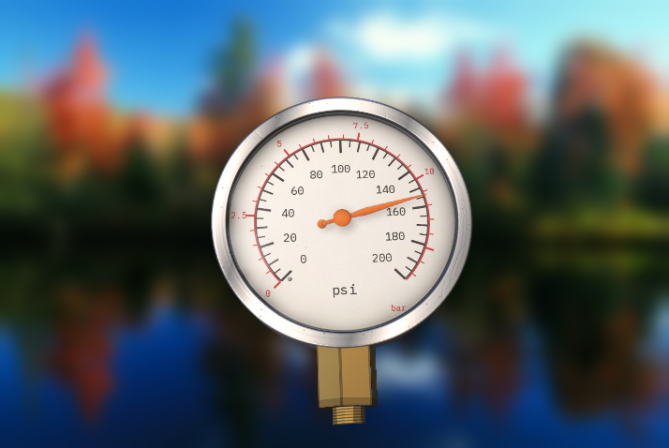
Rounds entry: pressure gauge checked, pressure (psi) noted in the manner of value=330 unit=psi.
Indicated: value=155 unit=psi
